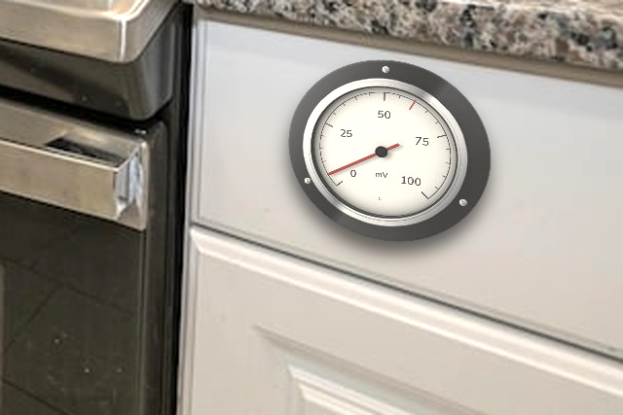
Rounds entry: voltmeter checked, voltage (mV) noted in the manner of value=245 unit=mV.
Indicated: value=5 unit=mV
